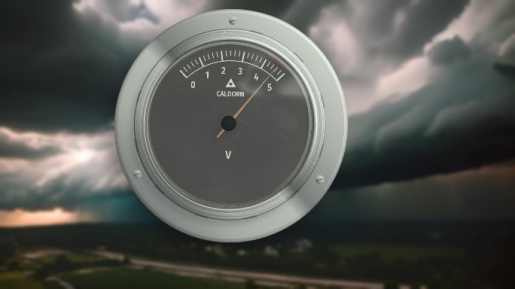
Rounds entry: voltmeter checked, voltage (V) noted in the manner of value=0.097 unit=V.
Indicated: value=4.6 unit=V
